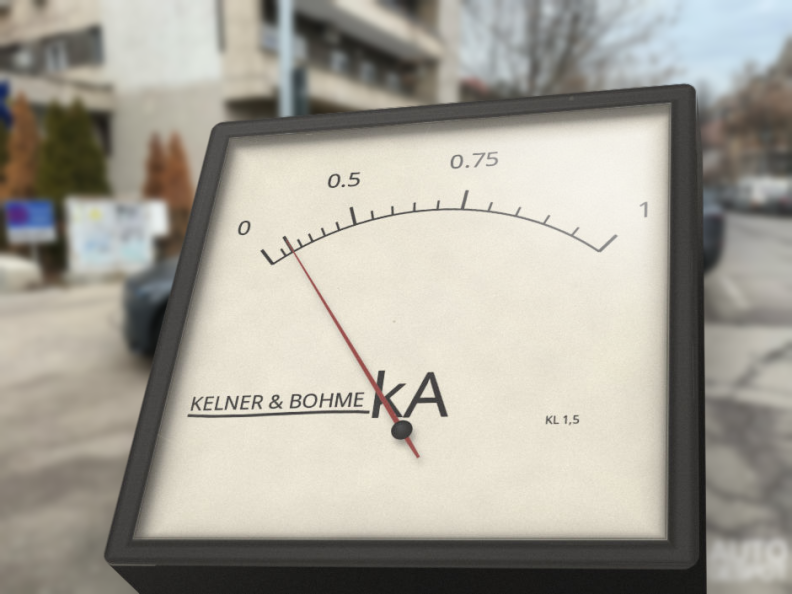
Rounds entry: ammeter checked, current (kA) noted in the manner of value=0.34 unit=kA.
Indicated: value=0.25 unit=kA
